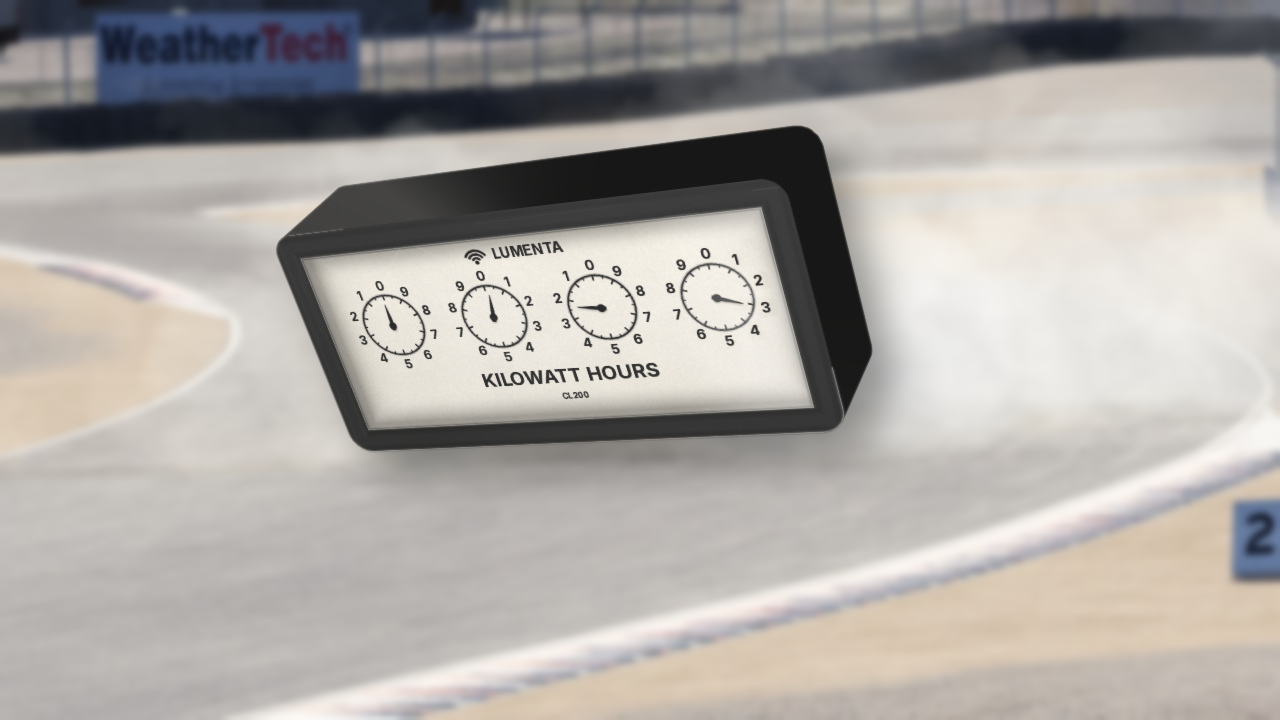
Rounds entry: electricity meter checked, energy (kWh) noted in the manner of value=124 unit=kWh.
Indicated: value=23 unit=kWh
